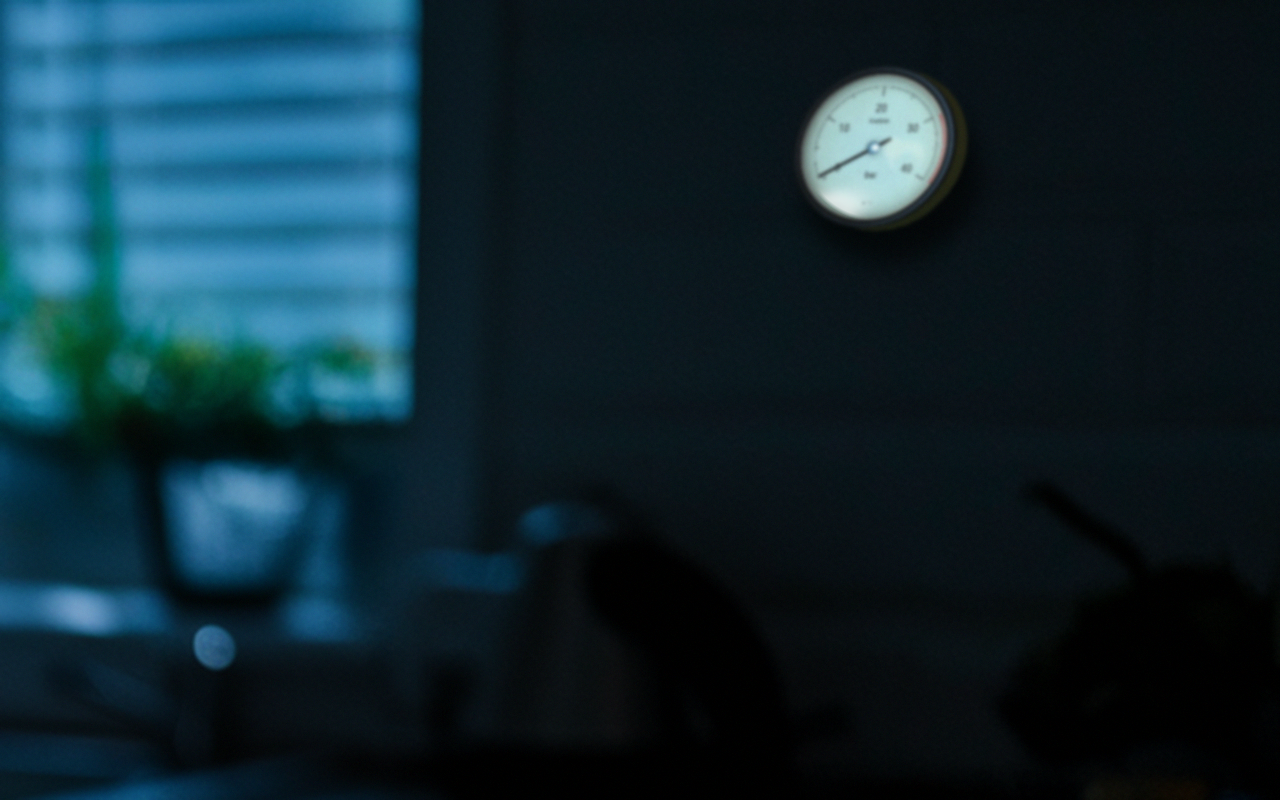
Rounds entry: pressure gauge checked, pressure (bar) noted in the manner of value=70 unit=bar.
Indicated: value=0 unit=bar
